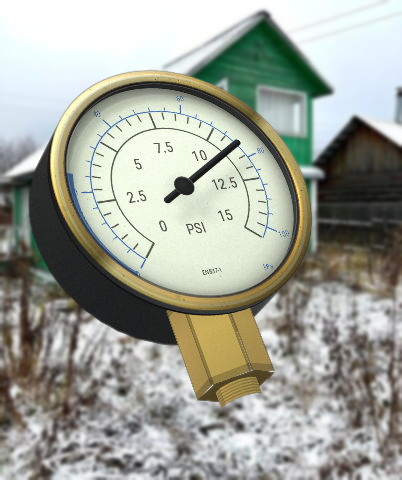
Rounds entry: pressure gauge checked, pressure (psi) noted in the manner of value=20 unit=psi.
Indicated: value=11 unit=psi
